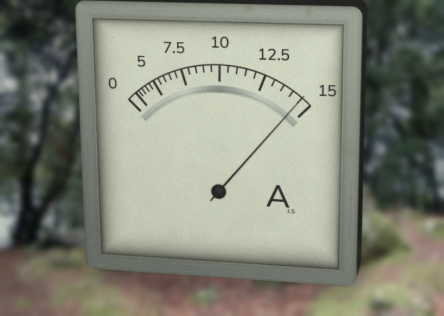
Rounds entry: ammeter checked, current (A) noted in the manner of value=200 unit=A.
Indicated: value=14.5 unit=A
